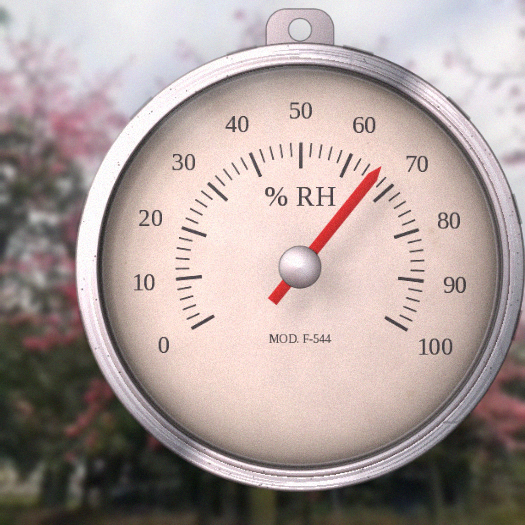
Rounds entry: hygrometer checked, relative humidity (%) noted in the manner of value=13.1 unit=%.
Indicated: value=66 unit=%
